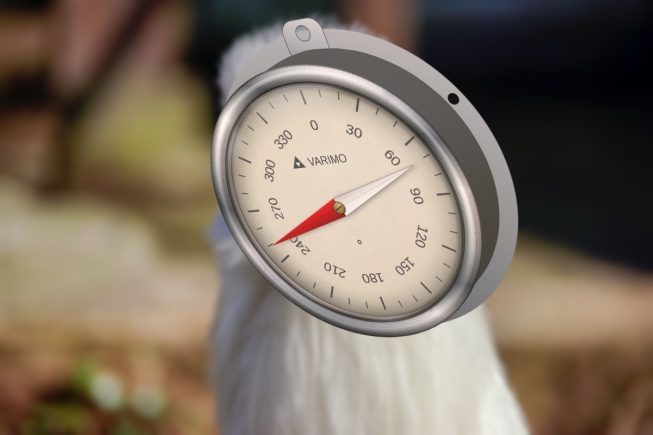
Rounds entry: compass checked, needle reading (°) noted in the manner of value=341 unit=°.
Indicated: value=250 unit=°
